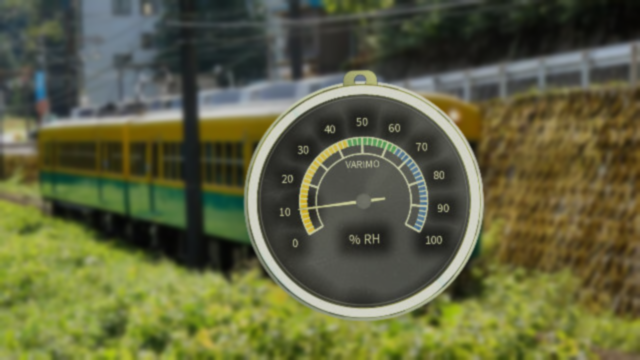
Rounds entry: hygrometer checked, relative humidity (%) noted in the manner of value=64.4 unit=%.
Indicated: value=10 unit=%
